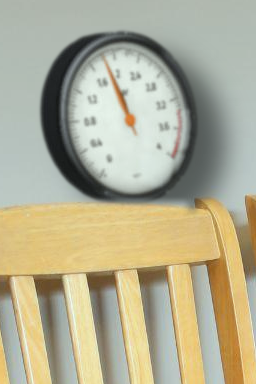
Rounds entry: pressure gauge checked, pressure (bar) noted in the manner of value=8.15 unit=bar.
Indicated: value=1.8 unit=bar
